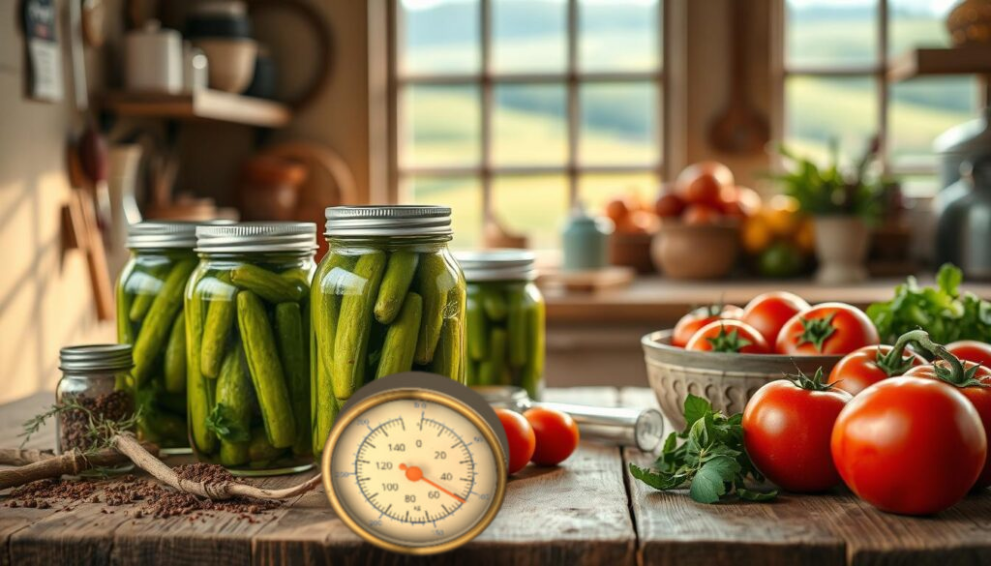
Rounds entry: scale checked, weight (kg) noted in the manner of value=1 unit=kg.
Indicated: value=50 unit=kg
